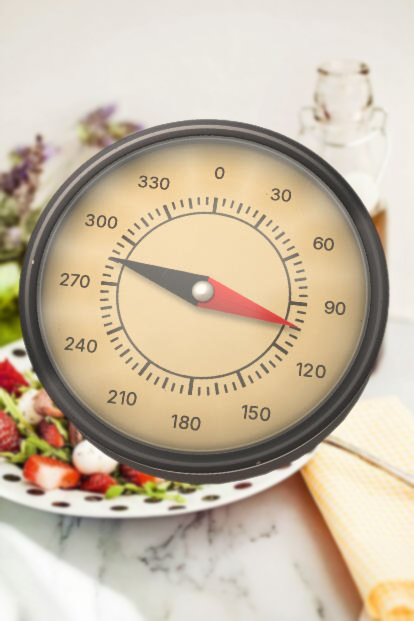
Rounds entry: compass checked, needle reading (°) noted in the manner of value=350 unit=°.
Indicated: value=105 unit=°
